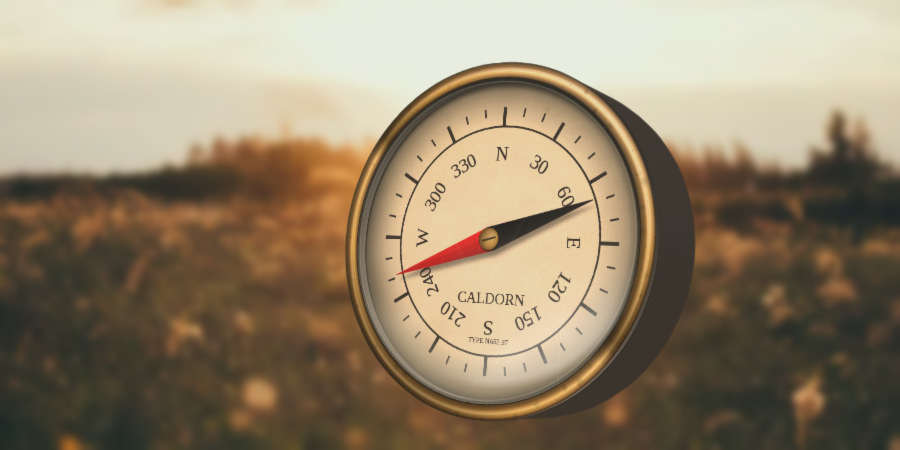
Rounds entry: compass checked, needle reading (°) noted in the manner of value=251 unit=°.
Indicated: value=250 unit=°
